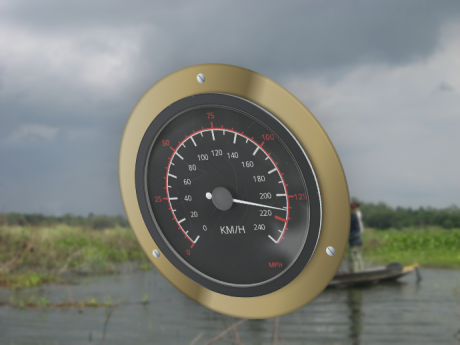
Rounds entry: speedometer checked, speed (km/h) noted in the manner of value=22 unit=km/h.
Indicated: value=210 unit=km/h
